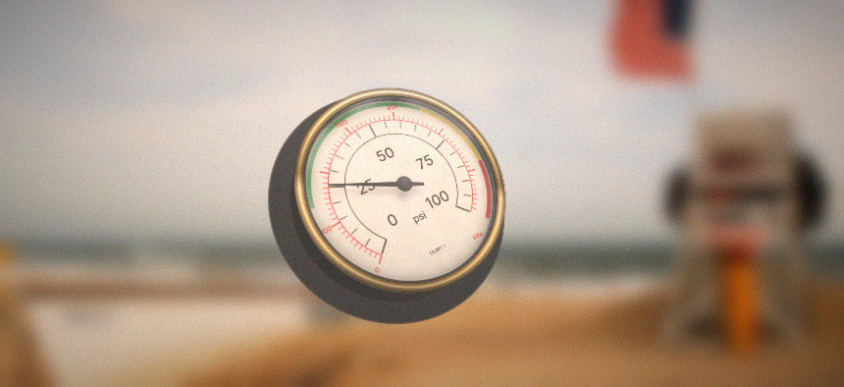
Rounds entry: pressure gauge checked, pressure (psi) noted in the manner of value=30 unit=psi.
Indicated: value=25 unit=psi
